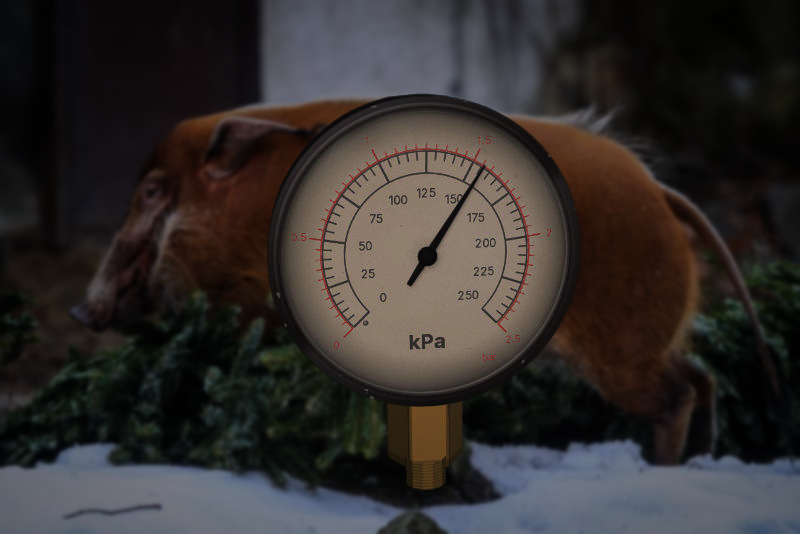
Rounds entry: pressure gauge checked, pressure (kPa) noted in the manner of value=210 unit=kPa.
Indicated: value=155 unit=kPa
